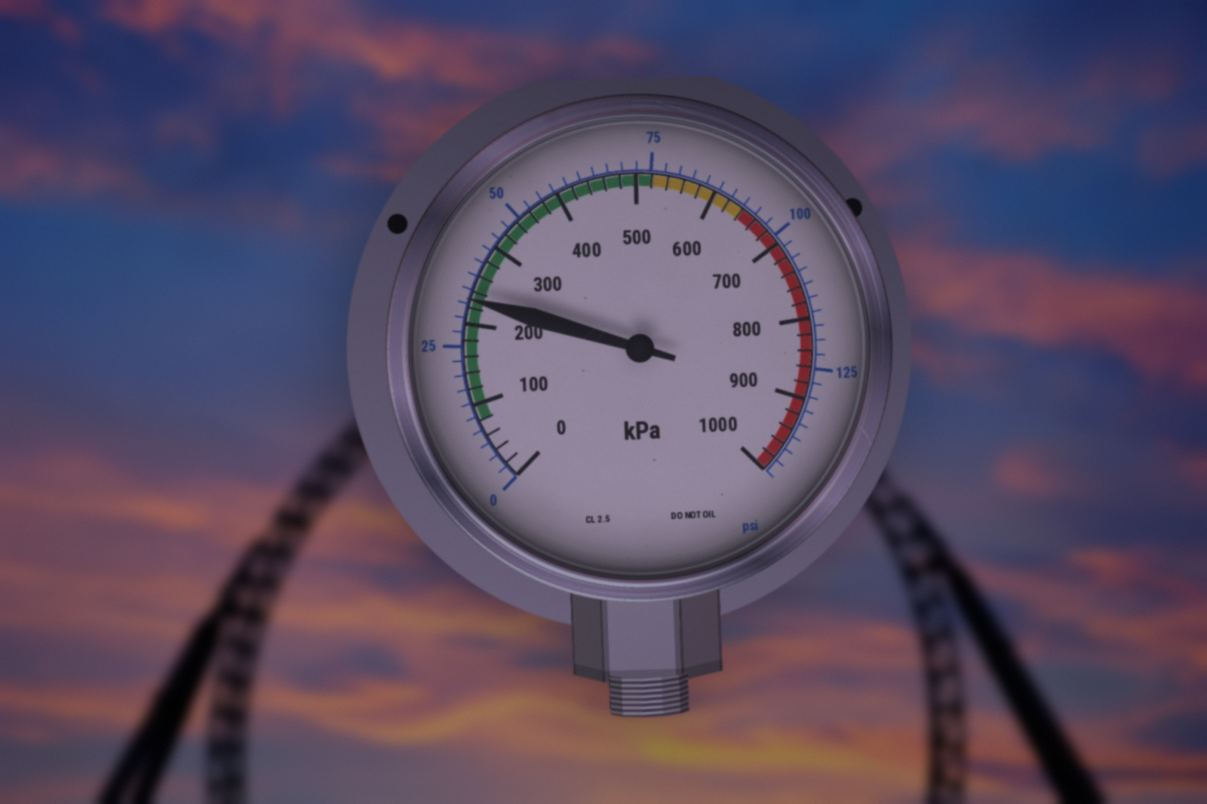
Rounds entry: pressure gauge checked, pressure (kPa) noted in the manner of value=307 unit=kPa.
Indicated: value=230 unit=kPa
